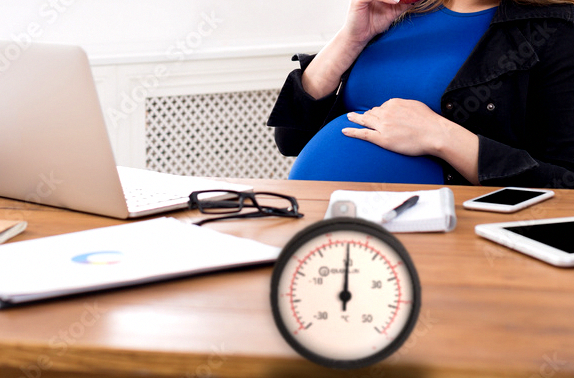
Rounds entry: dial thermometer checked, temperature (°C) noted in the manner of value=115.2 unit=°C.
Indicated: value=10 unit=°C
